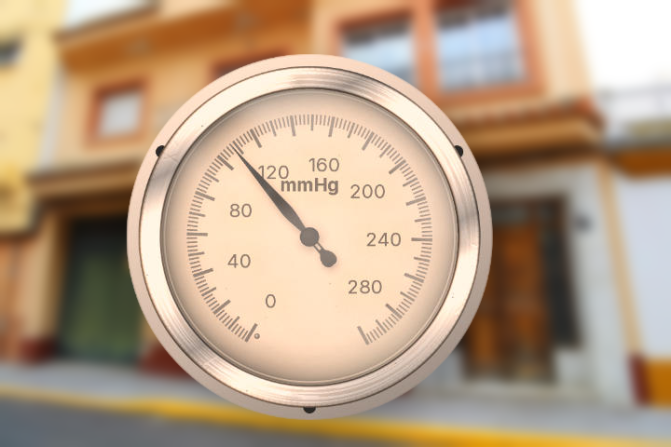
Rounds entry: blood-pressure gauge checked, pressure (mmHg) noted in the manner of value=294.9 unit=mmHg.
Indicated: value=108 unit=mmHg
